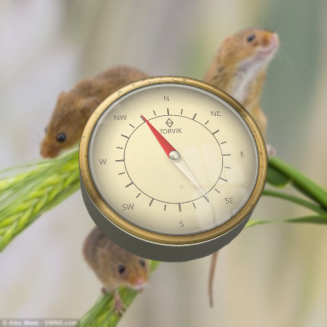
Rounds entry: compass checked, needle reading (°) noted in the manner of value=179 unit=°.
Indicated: value=330 unit=°
